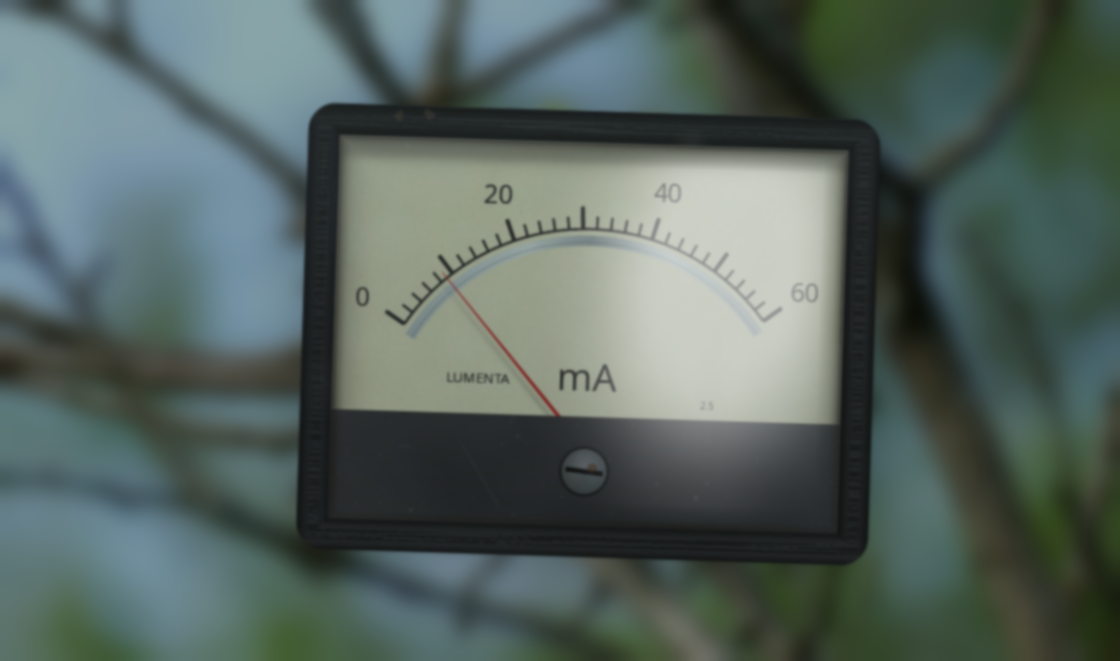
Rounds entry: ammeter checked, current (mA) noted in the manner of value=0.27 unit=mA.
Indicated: value=9 unit=mA
